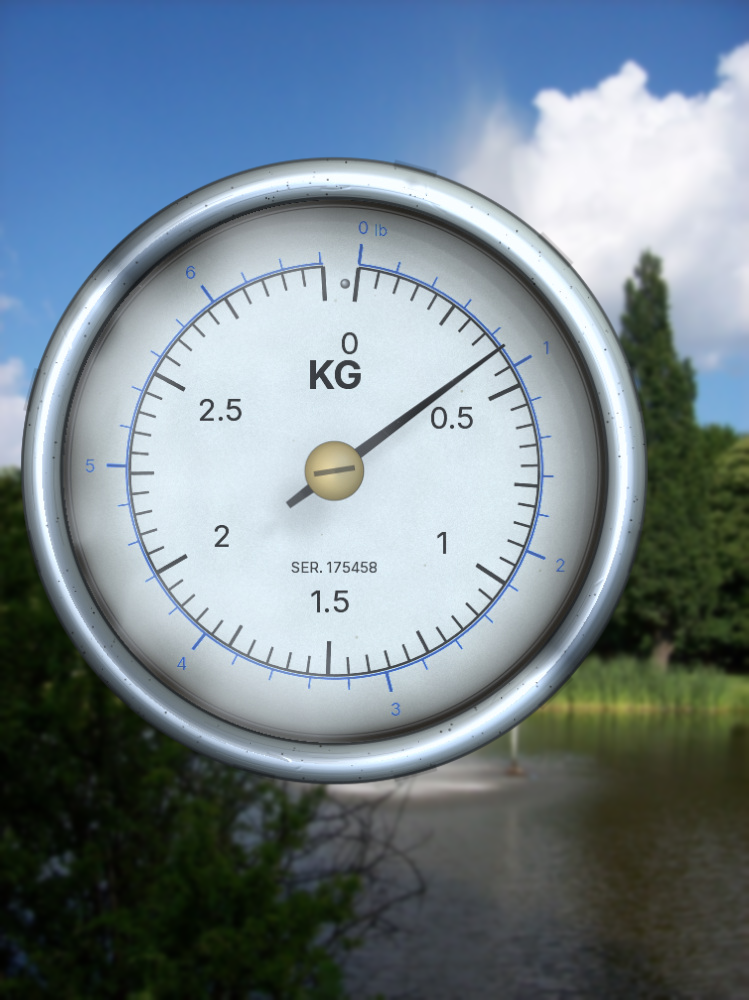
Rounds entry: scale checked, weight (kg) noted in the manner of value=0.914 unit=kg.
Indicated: value=0.4 unit=kg
